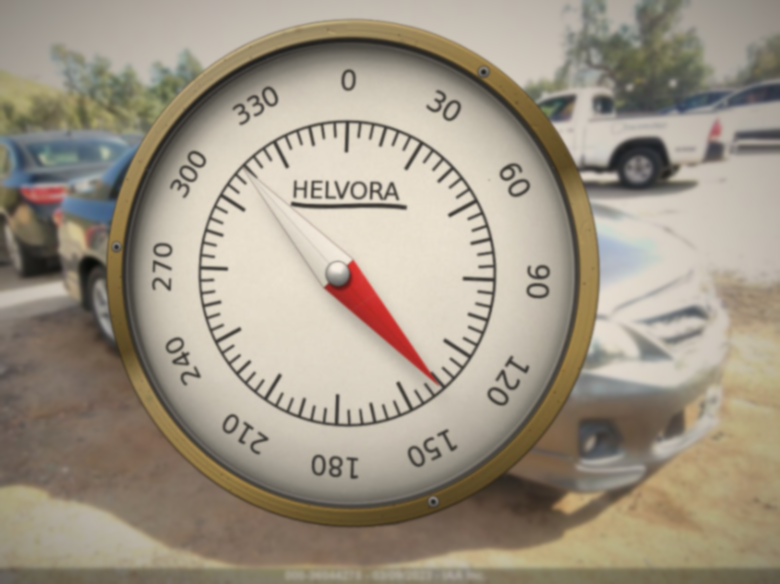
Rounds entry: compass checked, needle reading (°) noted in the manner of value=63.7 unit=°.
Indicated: value=135 unit=°
